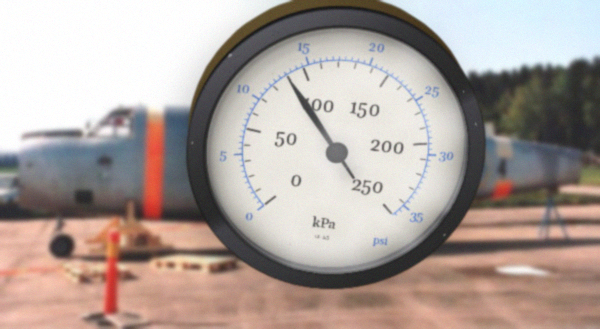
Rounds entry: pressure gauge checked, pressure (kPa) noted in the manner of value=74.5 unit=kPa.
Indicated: value=90 unit=kPa
